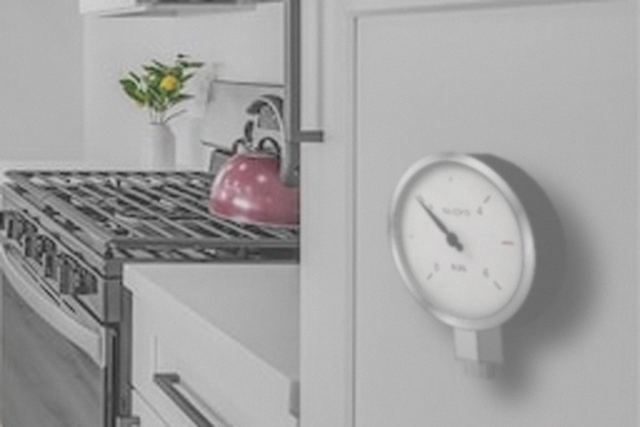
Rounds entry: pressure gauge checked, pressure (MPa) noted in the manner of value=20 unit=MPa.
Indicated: value=2 unit=MPa
